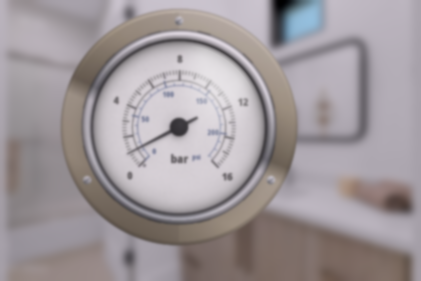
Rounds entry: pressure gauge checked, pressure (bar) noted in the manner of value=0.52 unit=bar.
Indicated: value=1 unit=bar
